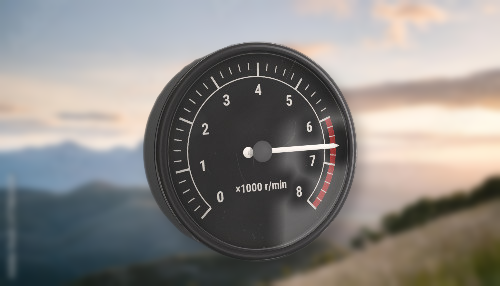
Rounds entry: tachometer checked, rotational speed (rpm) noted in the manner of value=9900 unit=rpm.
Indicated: value=6600 unit=rpm
